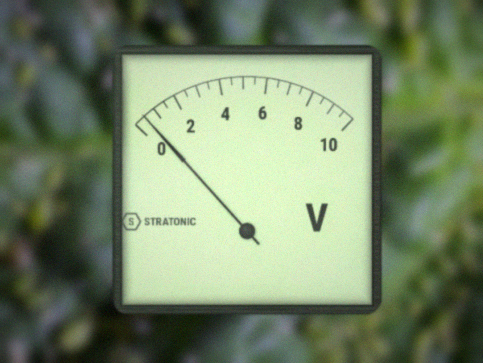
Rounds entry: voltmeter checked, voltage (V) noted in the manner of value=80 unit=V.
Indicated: value=0.5 unit=V
